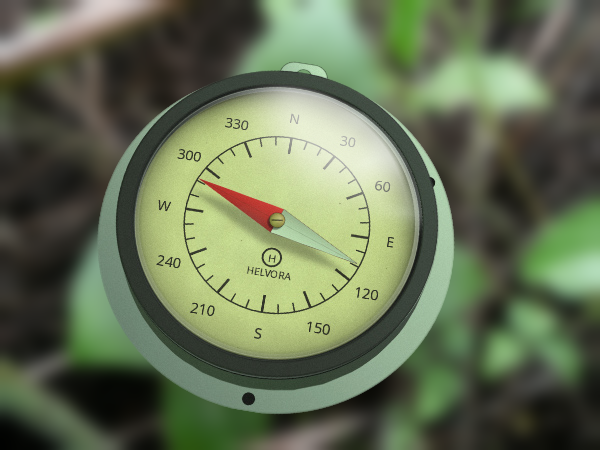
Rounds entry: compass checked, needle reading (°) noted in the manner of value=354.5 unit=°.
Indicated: value=290 unit=°
